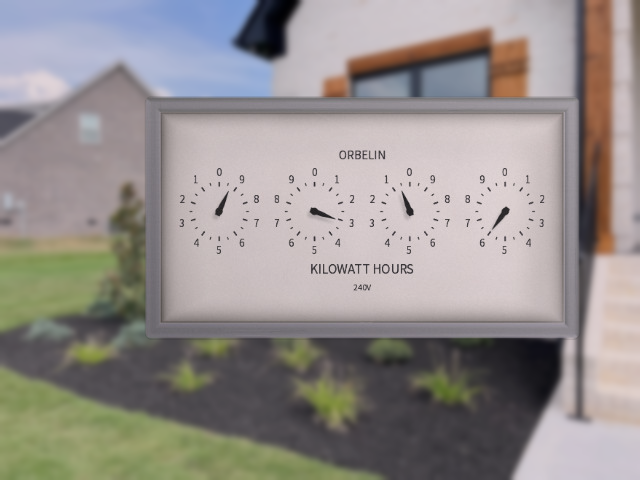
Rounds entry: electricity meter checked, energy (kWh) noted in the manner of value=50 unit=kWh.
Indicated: value=9306 unit=kWh
